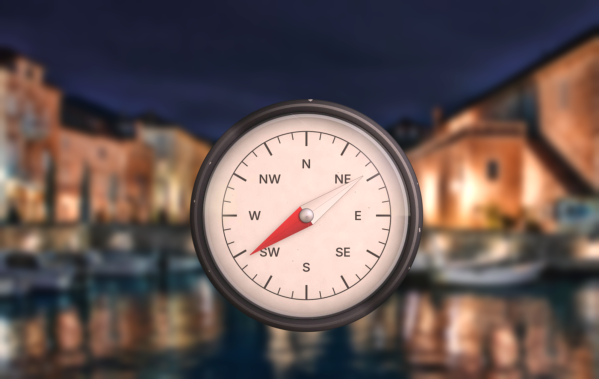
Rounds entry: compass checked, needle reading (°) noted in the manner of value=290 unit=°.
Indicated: value=235 unit=°
